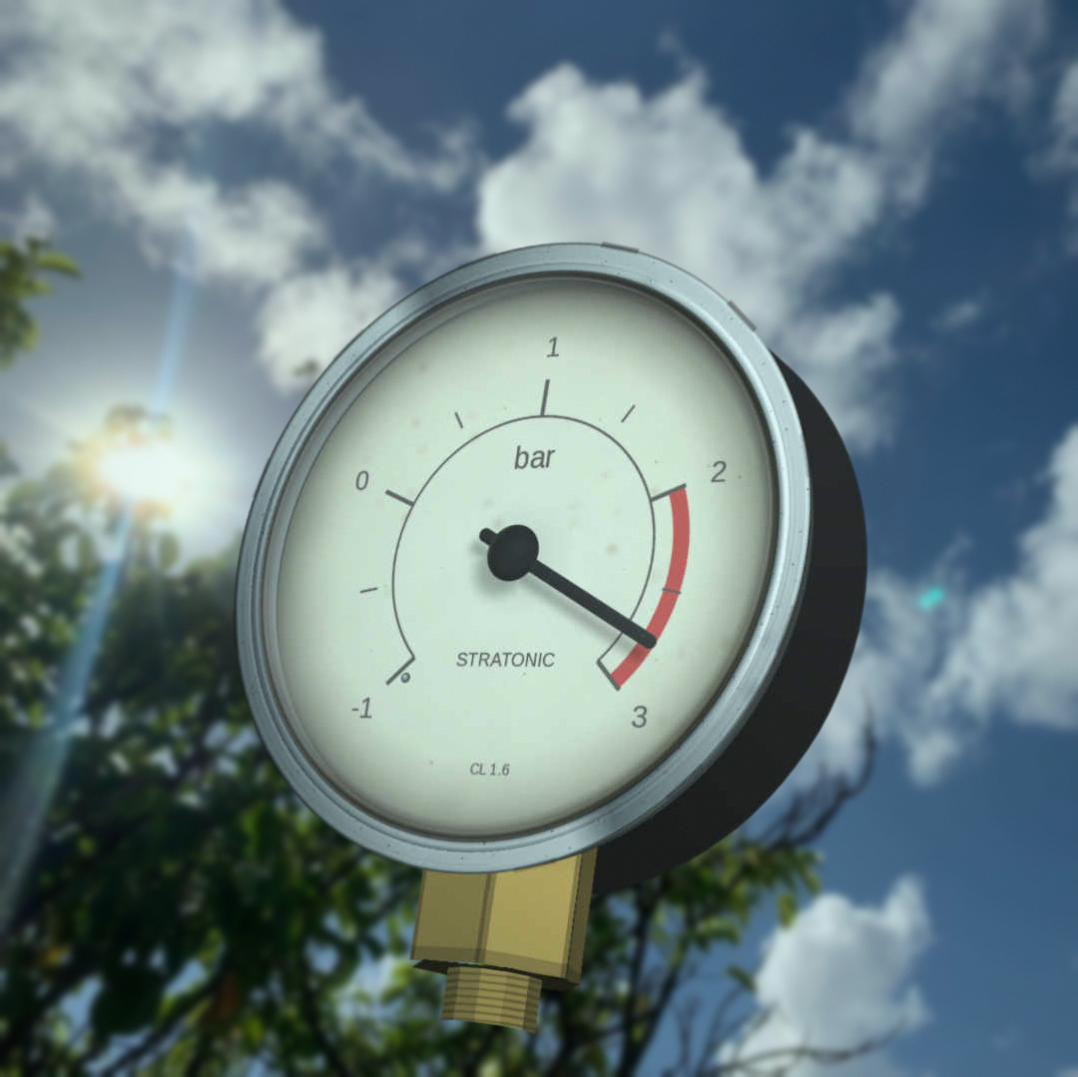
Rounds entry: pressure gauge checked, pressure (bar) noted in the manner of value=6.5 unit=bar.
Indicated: value=2.75 unit=bar
